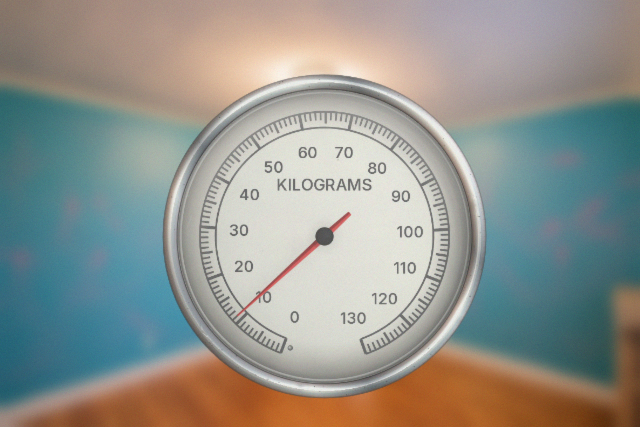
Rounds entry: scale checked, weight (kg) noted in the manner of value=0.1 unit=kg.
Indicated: value=11 unit=kg
